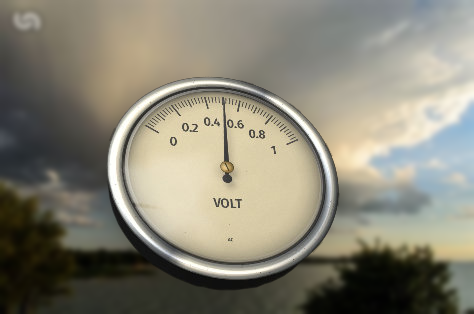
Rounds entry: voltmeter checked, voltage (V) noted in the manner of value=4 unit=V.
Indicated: value=0.5 unit=V
